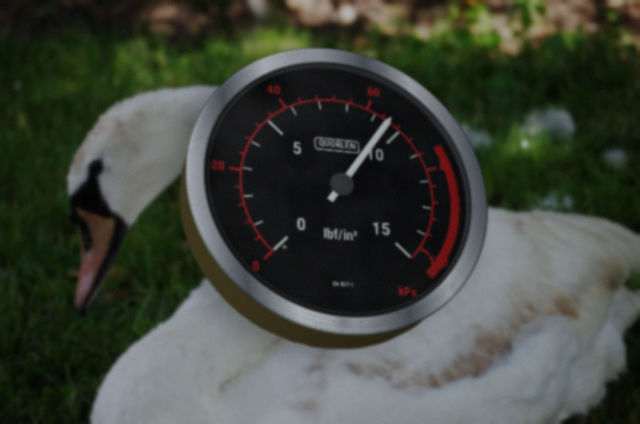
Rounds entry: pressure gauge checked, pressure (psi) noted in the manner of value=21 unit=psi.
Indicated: value=9.5 unit=psi
